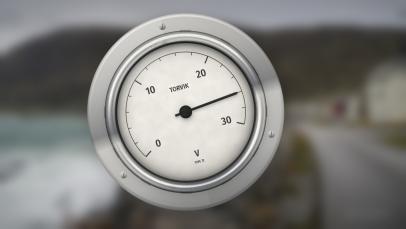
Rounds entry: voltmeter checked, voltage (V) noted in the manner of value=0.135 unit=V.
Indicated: value=26 unit=V
